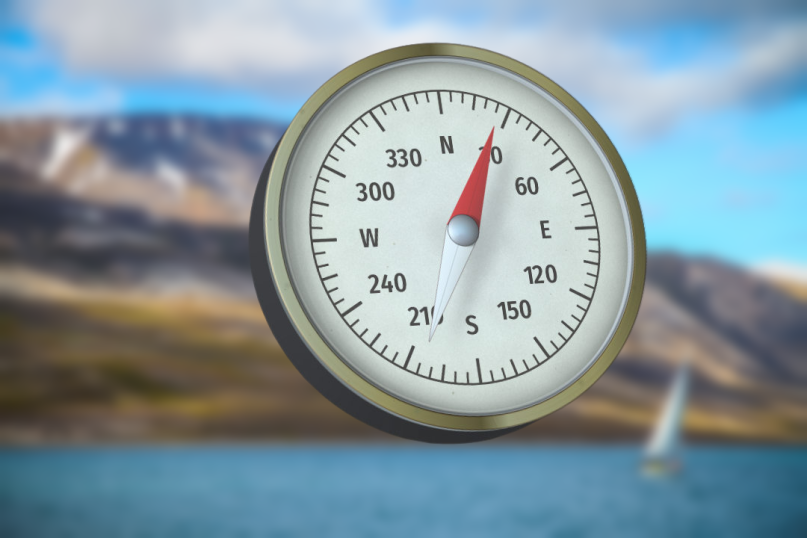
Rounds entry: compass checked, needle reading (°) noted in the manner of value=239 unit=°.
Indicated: value=25 unit=°
